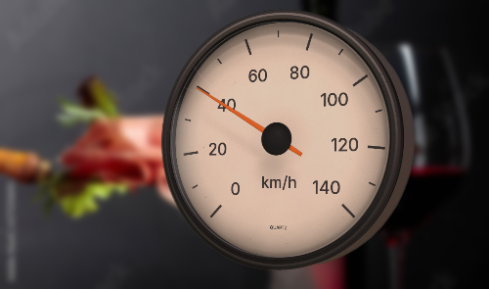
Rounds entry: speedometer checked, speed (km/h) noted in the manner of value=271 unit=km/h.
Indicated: value=40 unit=km/h
